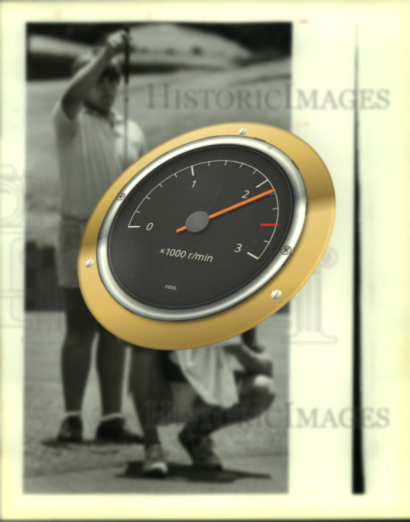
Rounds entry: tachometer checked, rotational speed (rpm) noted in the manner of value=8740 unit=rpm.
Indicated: value=2200 unit=rpm
